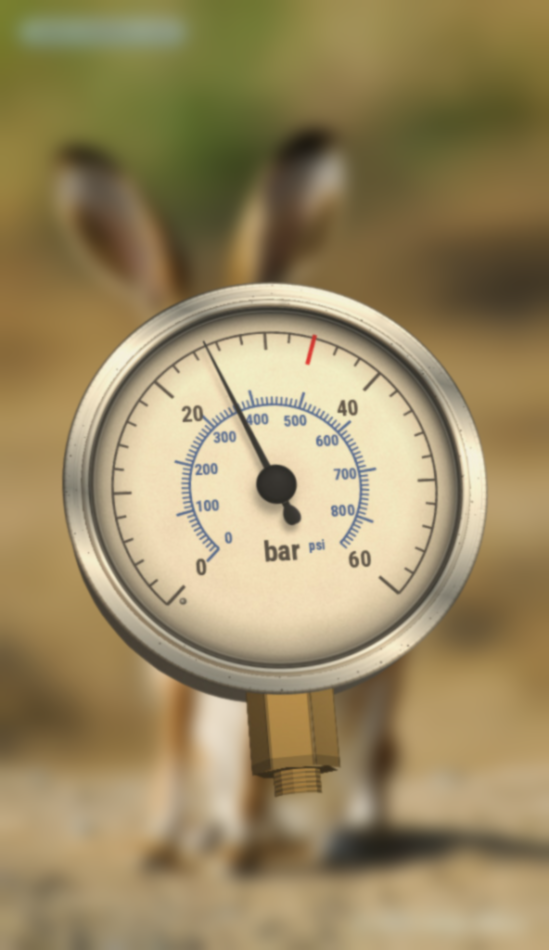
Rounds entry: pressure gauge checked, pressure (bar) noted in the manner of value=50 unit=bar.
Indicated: value=25 unit=bar
